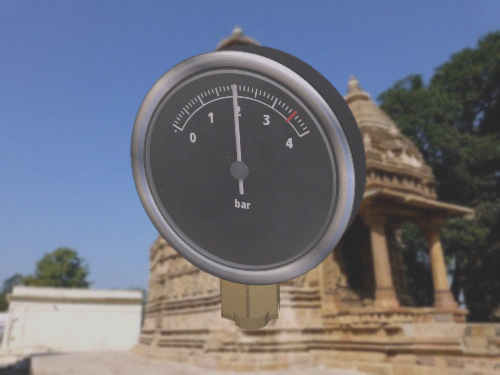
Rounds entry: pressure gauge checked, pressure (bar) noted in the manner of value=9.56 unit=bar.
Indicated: value=2 unit=bar
